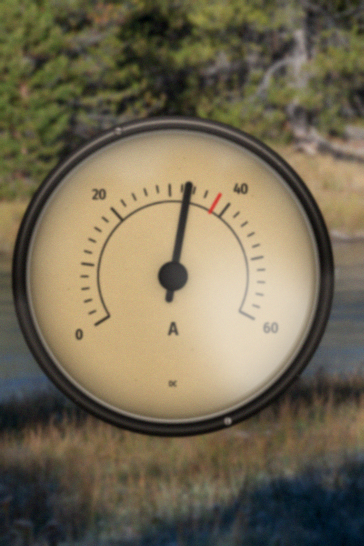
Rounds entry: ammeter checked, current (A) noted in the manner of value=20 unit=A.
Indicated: value=33 unit=A
